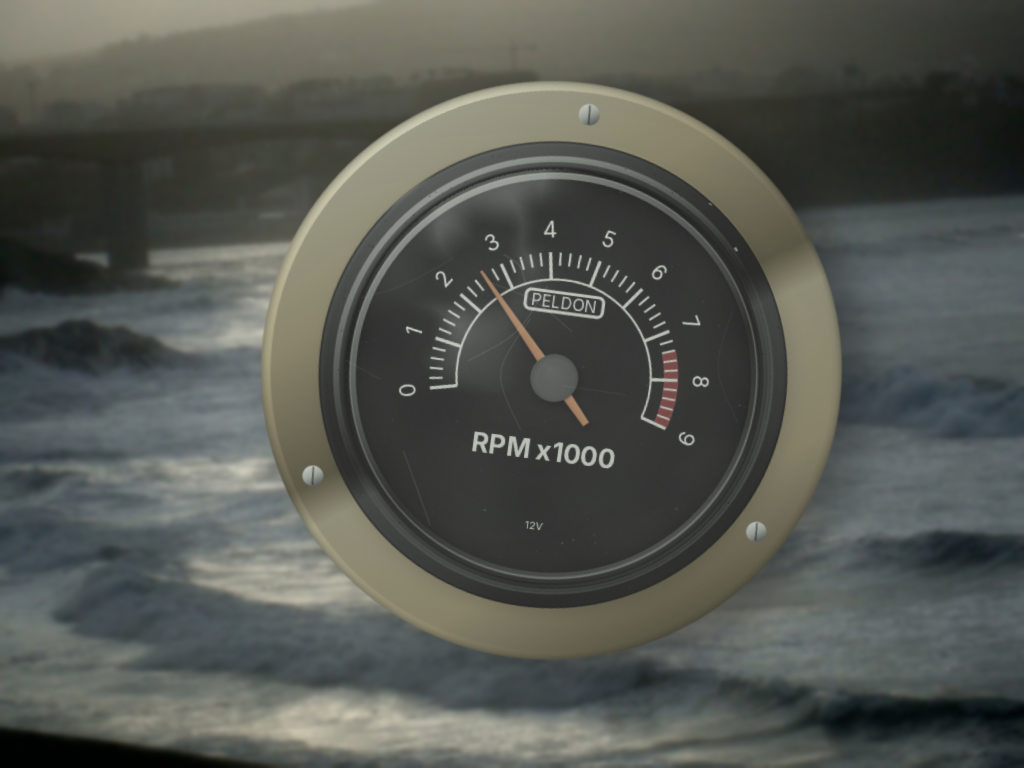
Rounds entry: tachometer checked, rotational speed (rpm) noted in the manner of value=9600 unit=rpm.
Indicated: value=2600 unit=rpm
